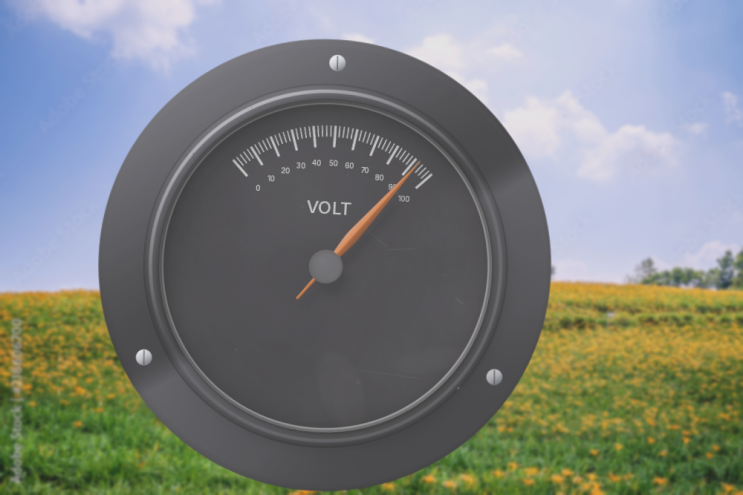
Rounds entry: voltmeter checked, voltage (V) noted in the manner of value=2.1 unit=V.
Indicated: value=92 unit=V
